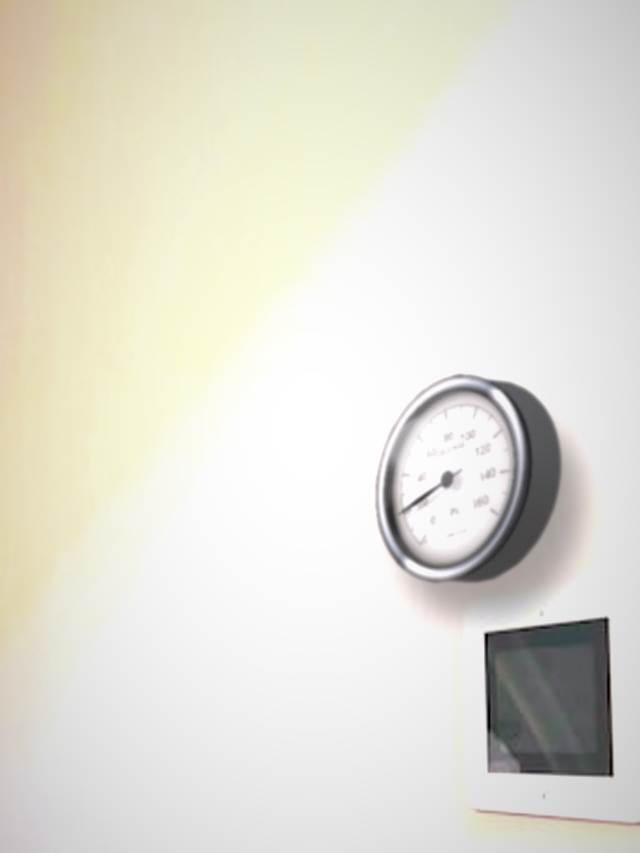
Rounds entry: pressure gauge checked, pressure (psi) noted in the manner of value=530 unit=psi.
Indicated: value=20 unit=psi
